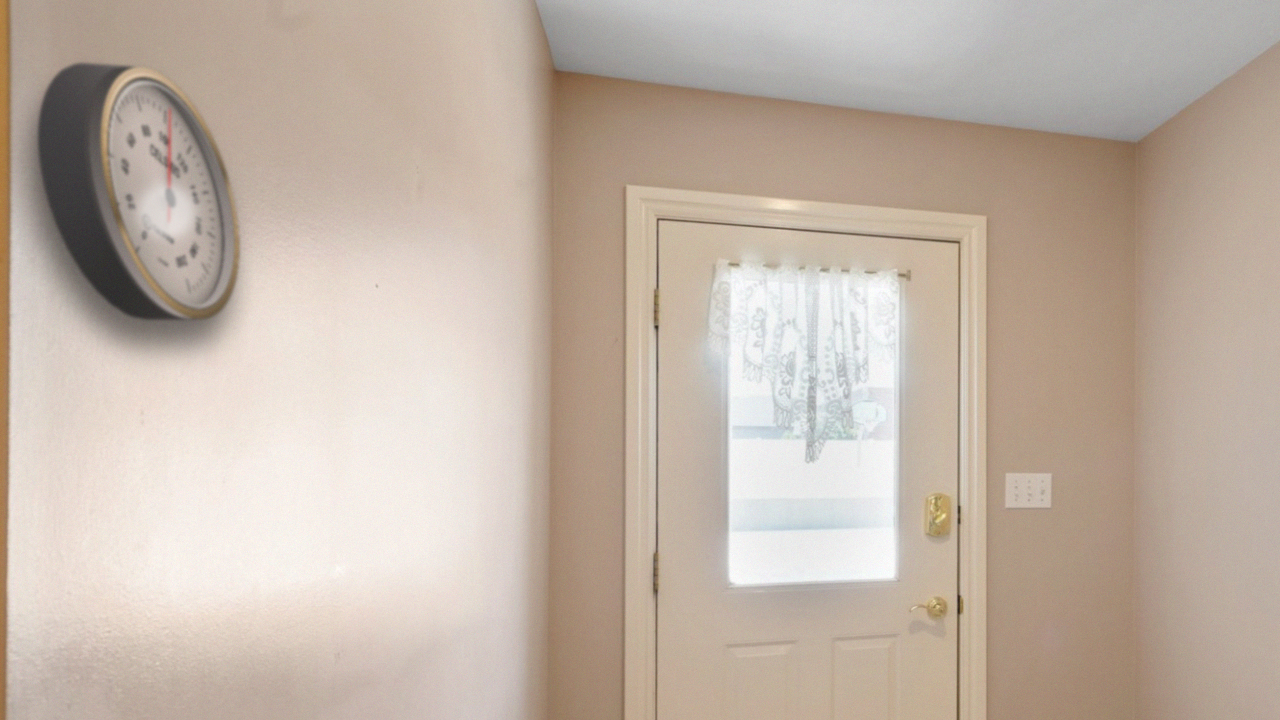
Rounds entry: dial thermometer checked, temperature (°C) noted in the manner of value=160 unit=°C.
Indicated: value=100 unit=°C
